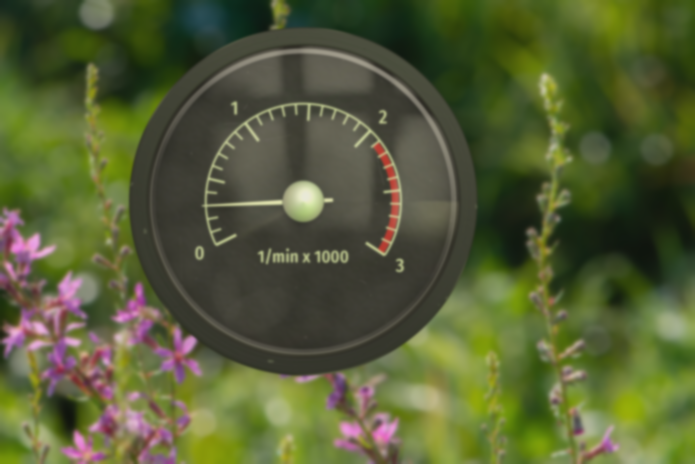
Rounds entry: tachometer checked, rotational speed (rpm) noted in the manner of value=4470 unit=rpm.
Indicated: value=300 unit=rpm
